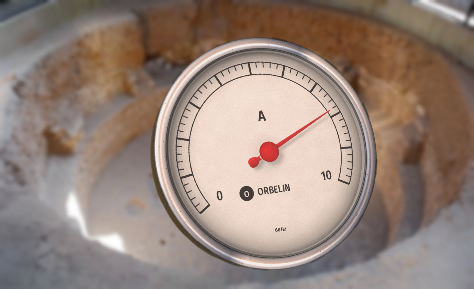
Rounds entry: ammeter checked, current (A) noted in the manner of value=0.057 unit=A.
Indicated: value=7.8 unit=A
